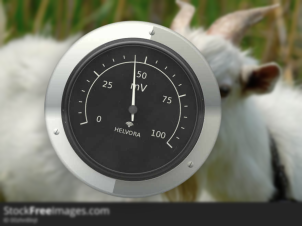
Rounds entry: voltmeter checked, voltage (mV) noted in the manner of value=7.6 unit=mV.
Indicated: value=45 unit=mV
